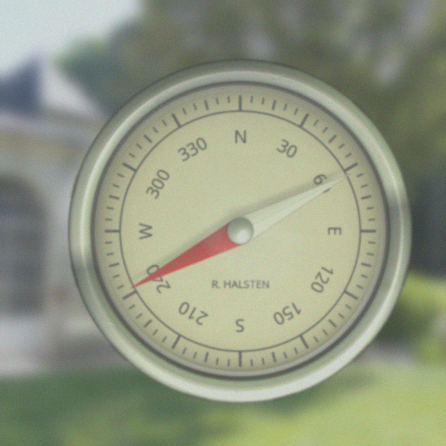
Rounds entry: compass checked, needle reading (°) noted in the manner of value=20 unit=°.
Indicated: value=242.5 unit=°
